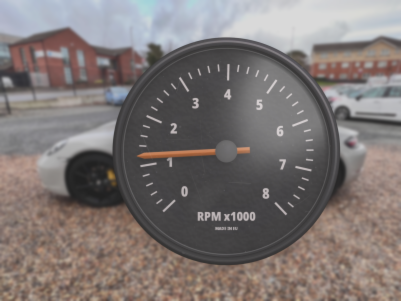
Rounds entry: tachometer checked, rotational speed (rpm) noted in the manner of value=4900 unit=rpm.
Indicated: value=1200 unit=rpm
